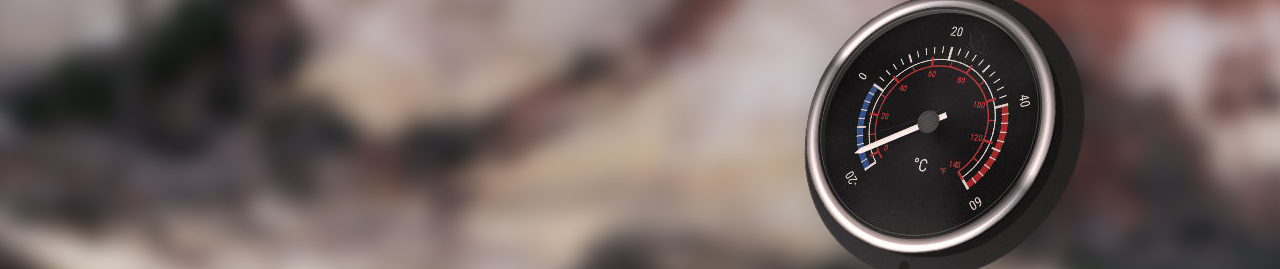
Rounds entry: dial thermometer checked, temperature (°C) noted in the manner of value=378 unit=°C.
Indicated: value=-16 unit=°C
